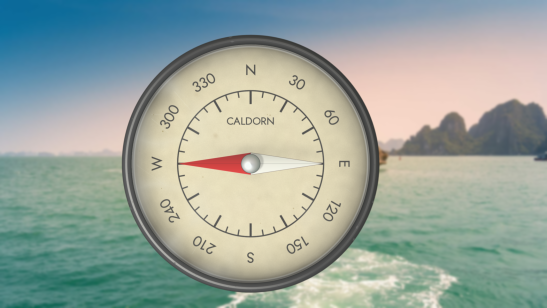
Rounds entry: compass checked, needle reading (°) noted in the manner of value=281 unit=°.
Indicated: value=270 unit=°
